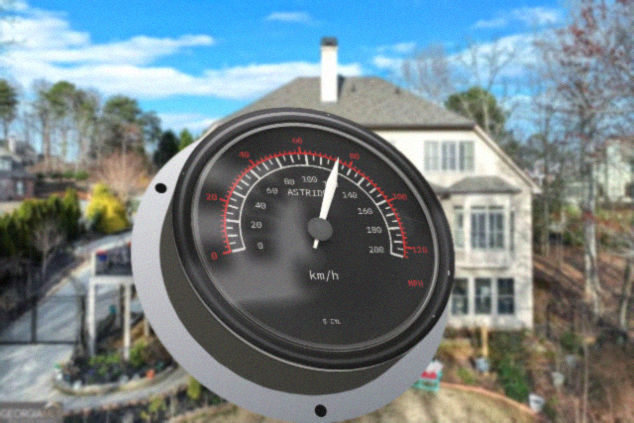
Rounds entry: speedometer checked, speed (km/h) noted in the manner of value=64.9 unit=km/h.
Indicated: value=120 unit=km/h
